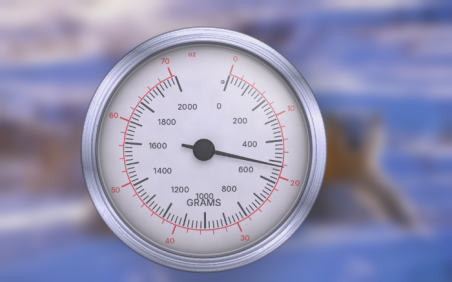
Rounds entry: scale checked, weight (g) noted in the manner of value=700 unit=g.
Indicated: value=520 unit=g
